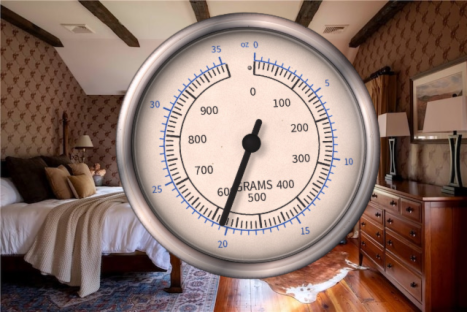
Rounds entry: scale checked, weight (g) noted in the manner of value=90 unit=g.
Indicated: value=580 unit=g
